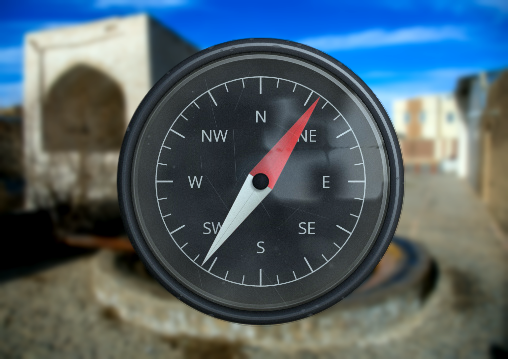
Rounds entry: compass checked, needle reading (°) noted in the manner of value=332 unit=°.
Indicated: value=35 unit=°
